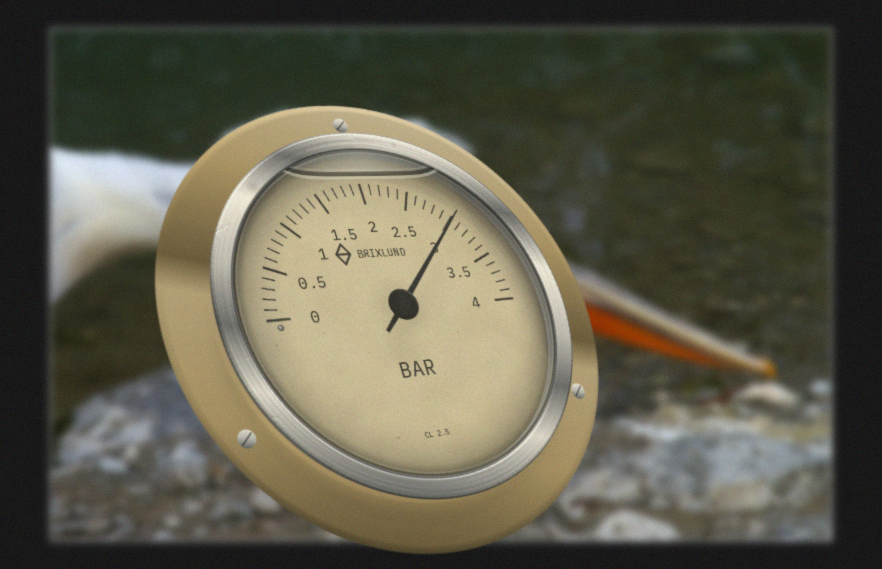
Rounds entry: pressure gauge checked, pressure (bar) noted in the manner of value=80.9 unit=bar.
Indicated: value=3 unit=bar
